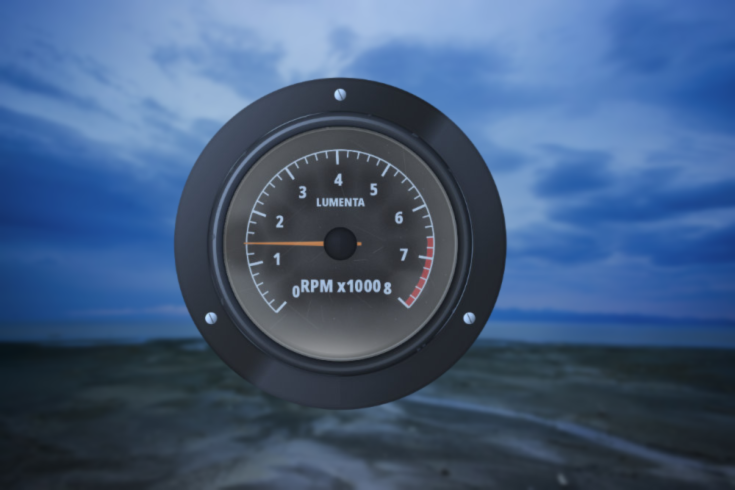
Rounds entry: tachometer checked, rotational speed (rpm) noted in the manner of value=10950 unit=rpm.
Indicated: value=1400 unit=rpm
